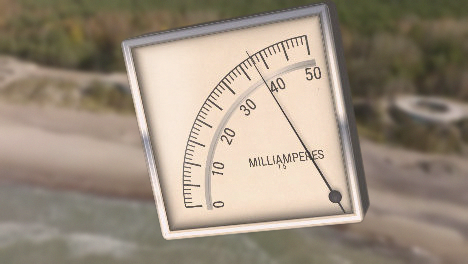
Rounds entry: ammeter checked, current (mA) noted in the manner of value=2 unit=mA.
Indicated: value=38 unit=mA
